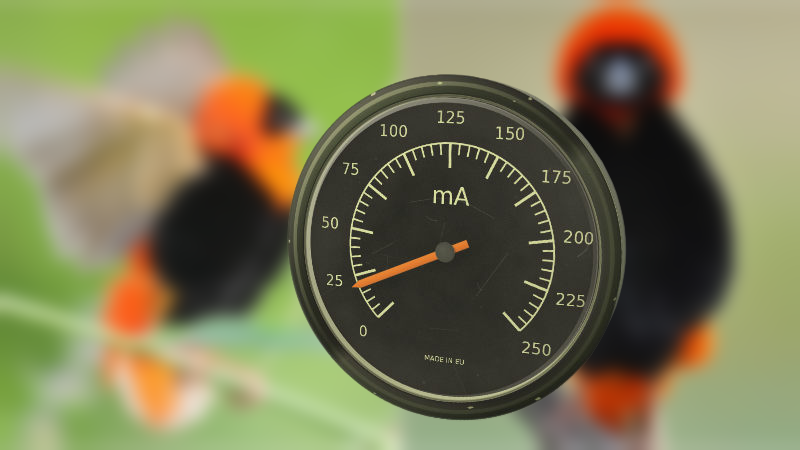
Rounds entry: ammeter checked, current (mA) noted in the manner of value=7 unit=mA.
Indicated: value=20 unit=mA
